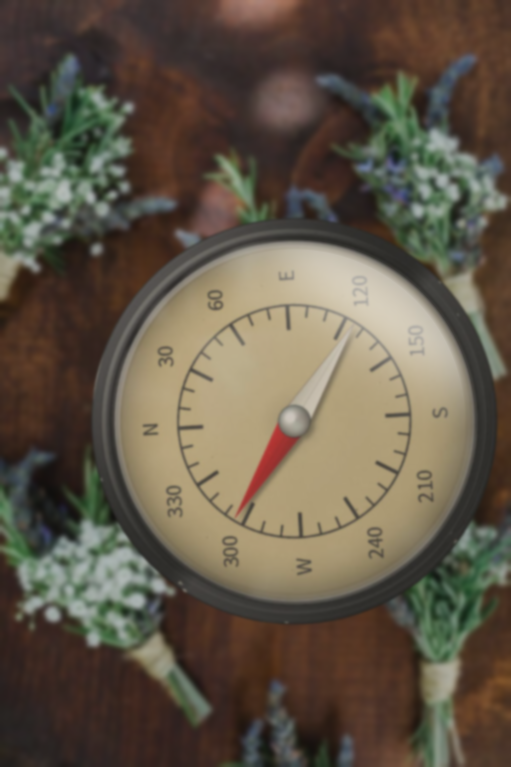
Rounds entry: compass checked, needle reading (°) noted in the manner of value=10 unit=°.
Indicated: value=305 unit=°
